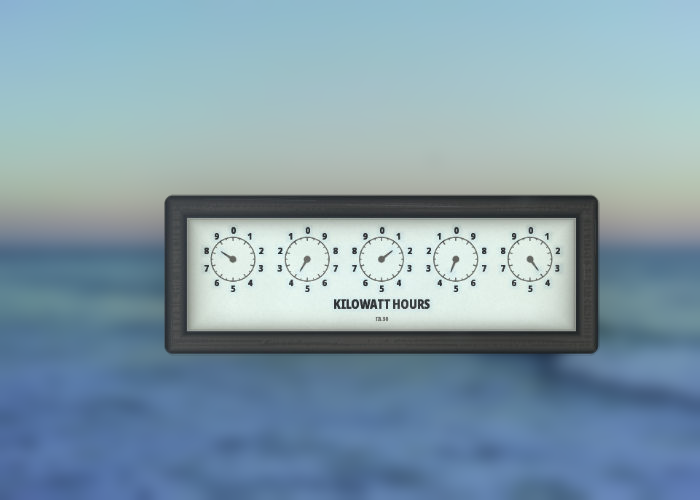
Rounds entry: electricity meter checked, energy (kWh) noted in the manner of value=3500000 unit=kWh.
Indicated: value=84144 unit=kWh
